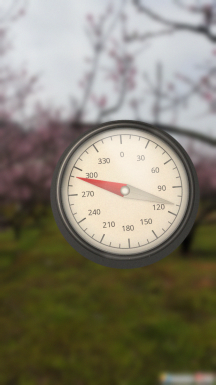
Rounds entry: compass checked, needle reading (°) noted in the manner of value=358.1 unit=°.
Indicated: value=290 unit=°
